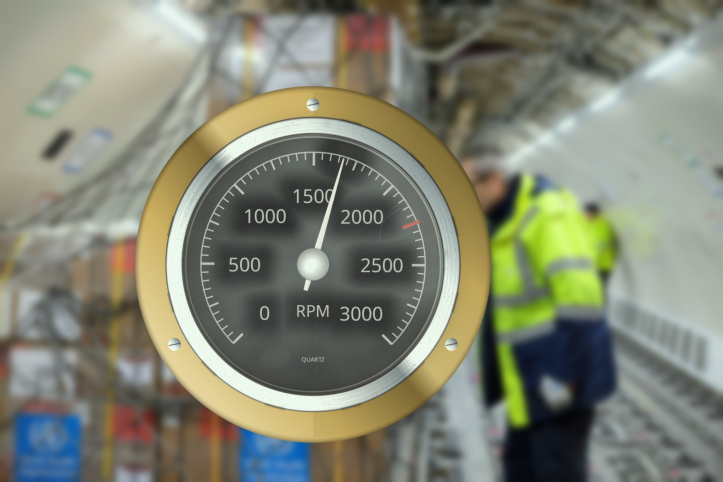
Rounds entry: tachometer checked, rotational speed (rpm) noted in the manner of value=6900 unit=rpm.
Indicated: value=1675 unit=rpm
